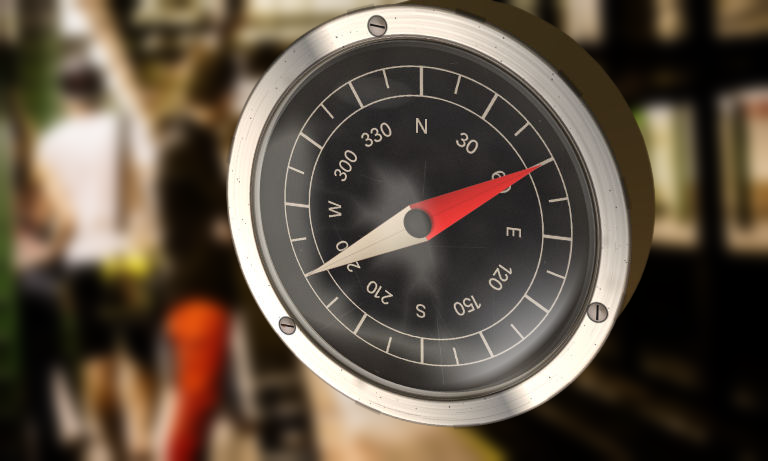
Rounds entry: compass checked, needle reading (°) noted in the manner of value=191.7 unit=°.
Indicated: value=60 unit=°
